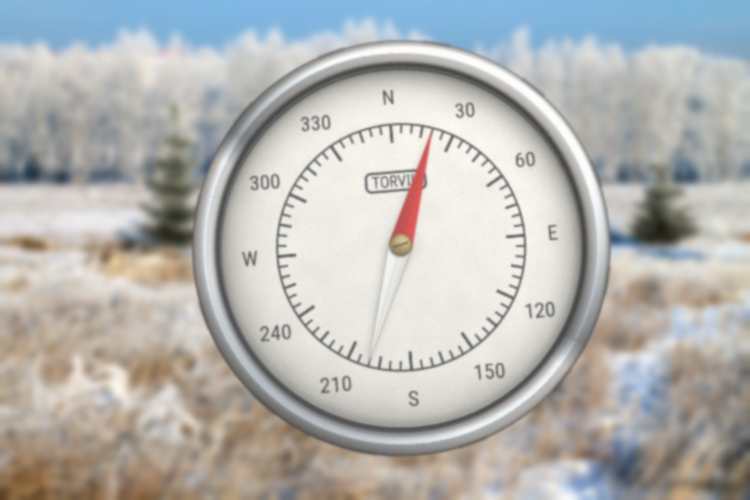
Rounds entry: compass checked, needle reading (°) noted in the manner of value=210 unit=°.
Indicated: value=20 unit=°
